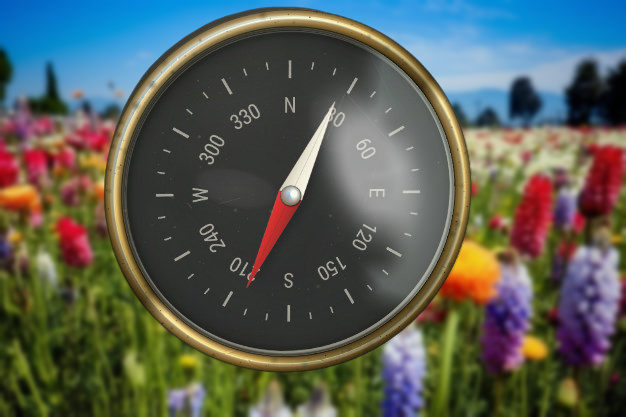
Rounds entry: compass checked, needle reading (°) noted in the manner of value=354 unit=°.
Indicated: value=205 unit=°
